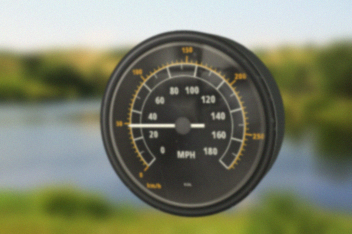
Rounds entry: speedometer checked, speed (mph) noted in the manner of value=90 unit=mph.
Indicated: value=30 unit=mph
